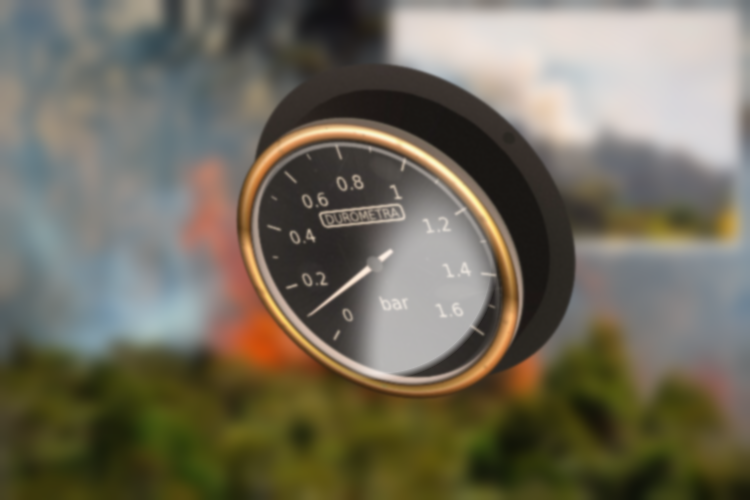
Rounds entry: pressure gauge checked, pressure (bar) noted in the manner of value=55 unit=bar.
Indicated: value=0.1 unit=bar
